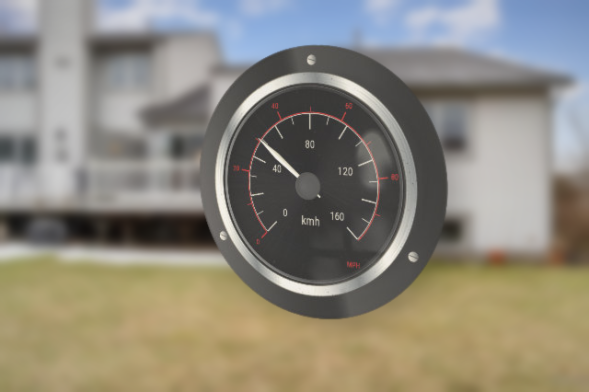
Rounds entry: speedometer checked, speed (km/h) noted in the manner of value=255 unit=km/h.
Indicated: value=50 unit=km/h
